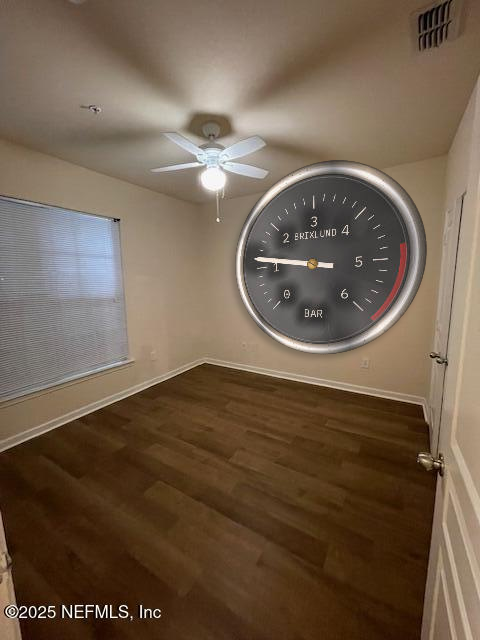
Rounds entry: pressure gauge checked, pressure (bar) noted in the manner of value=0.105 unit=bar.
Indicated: value=1.2 unit=bar
